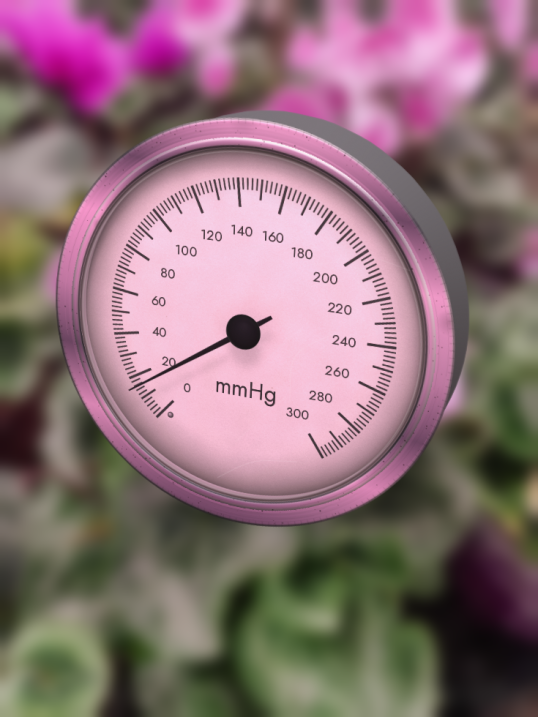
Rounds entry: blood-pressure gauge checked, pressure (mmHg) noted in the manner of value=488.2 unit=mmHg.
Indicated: value=16 unit=mmHg
